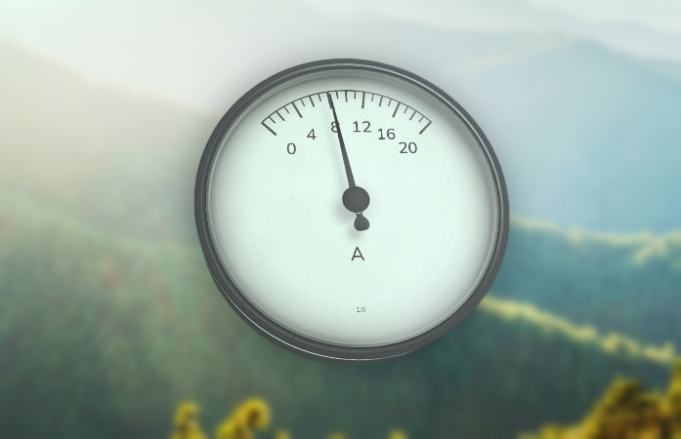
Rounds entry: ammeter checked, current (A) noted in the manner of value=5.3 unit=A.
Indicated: value=8 unit=A
